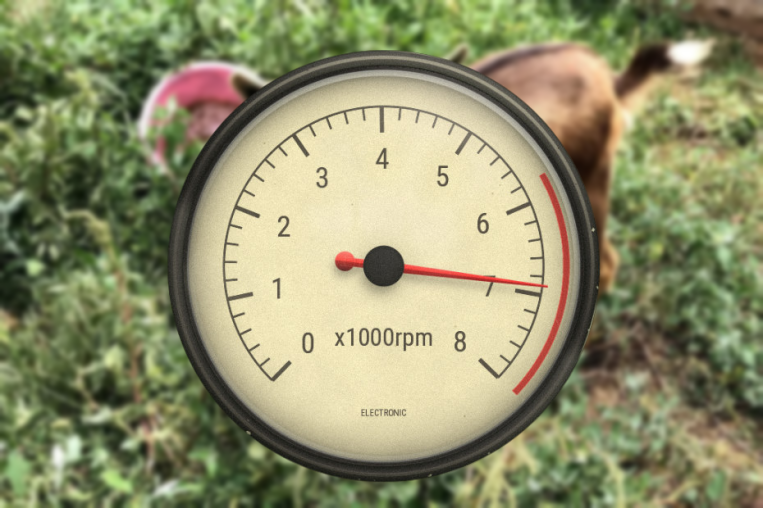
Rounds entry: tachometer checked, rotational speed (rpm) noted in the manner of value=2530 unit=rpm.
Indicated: value=6900 unit=rpm
